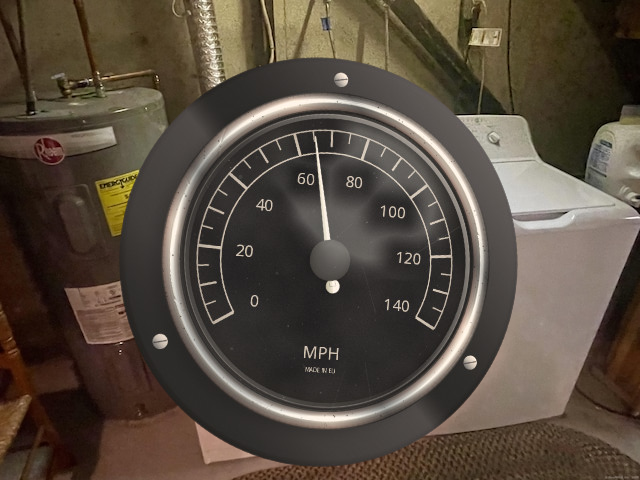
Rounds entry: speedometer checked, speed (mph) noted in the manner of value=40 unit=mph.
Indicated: value=65 unit=mph
